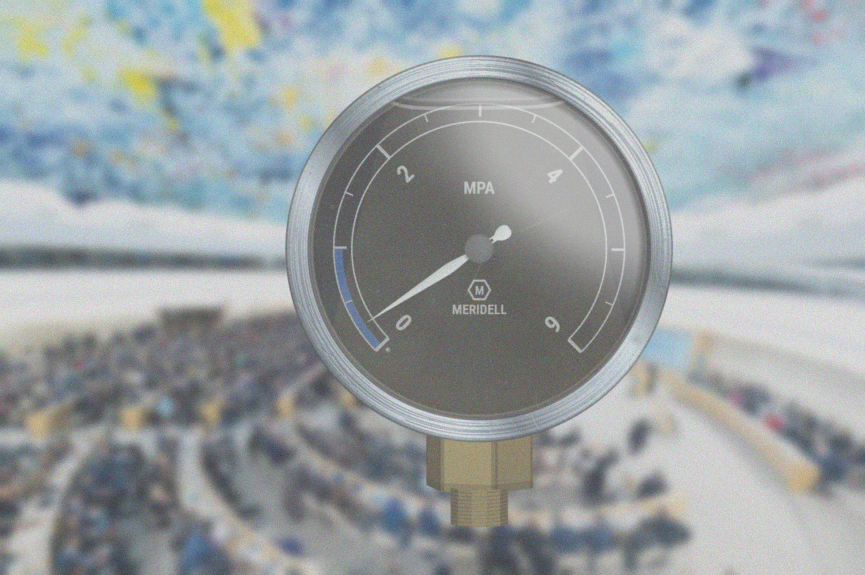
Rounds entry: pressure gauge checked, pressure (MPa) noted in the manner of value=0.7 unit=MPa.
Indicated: value=0.25 unit=MPa
